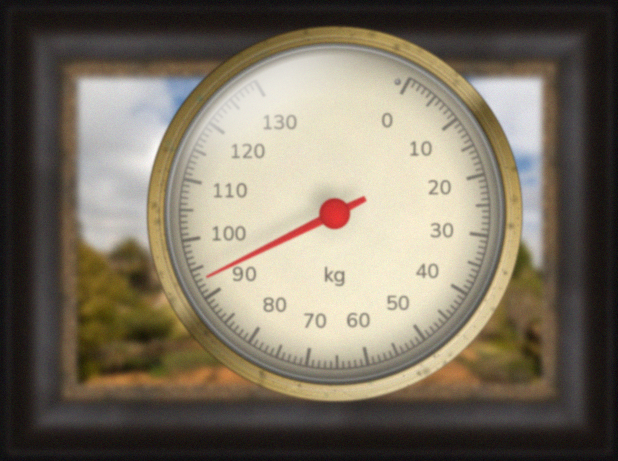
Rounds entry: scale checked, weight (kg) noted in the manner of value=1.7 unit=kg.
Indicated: value=93 unit=kg
